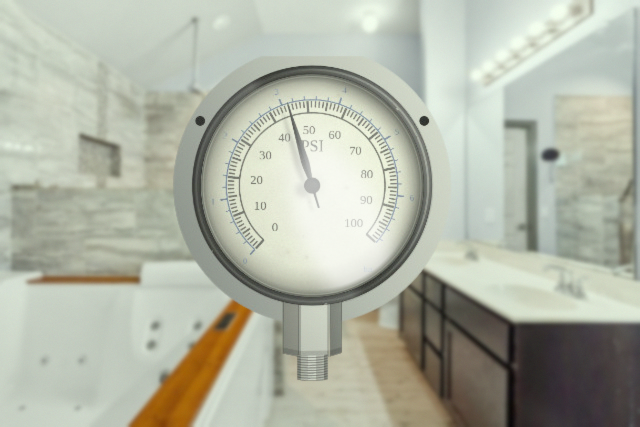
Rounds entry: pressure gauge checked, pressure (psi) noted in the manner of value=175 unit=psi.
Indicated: value=45 unit=psi
